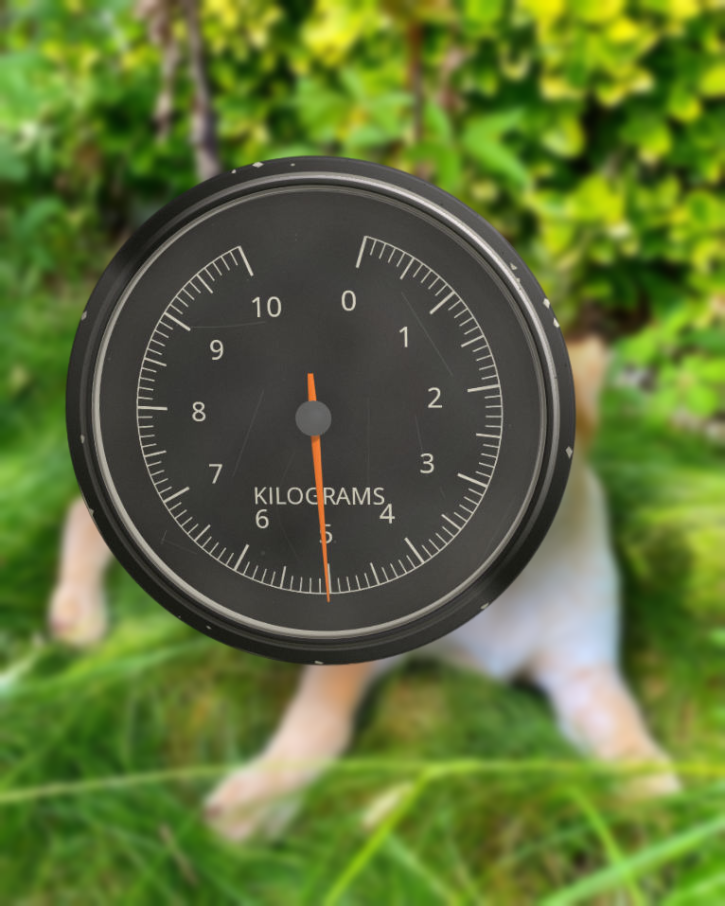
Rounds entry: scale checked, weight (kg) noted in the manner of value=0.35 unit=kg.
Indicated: value=5 unit=kg
